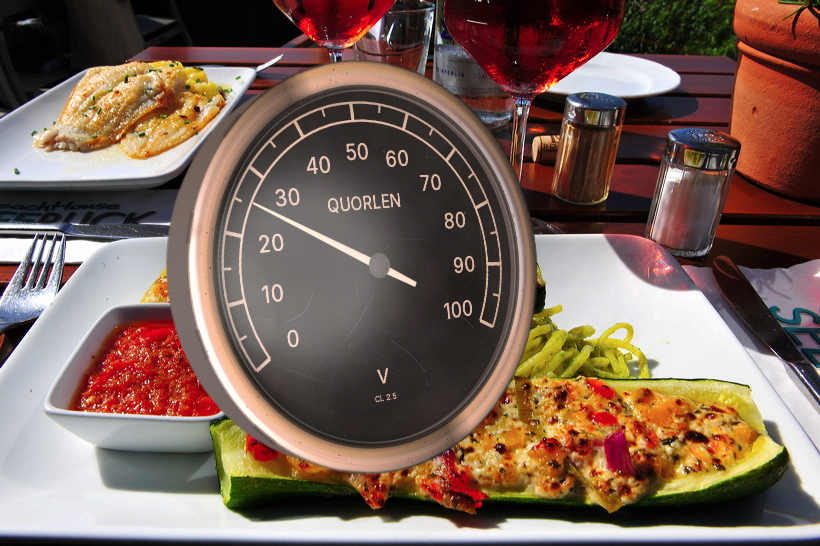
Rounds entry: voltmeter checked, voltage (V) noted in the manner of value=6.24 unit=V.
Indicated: value=25 unit=V
